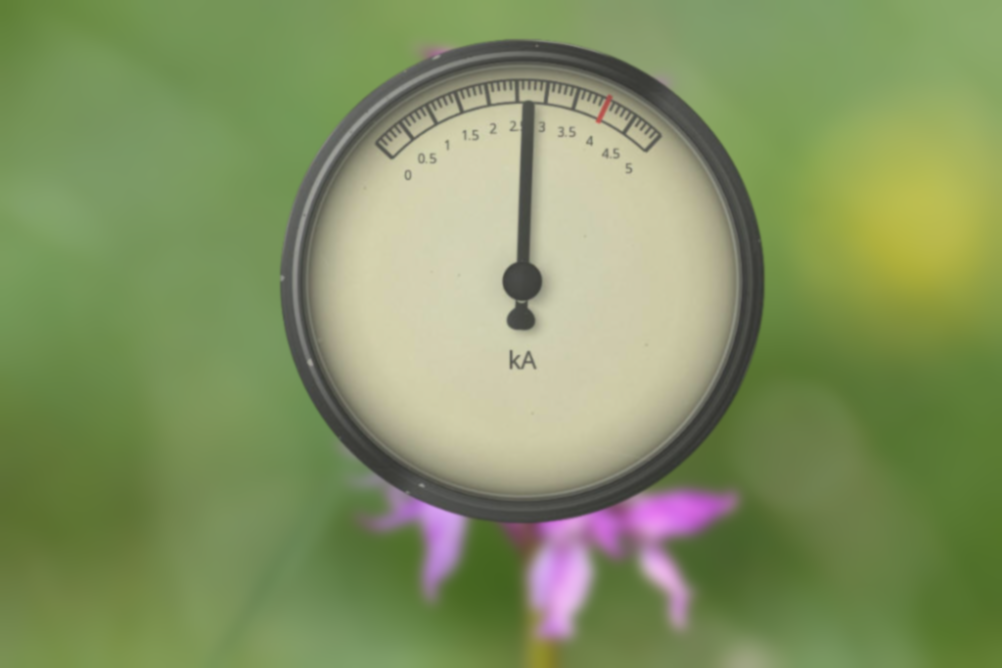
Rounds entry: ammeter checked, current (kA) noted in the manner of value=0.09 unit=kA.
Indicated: value=2.7 unit=kA
